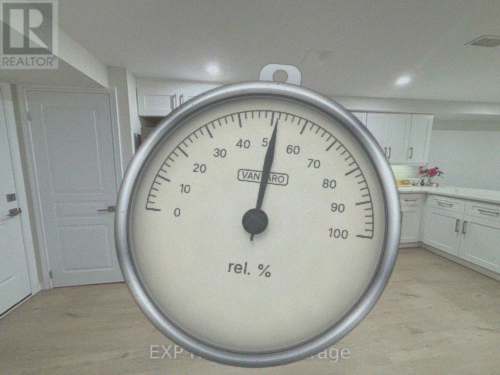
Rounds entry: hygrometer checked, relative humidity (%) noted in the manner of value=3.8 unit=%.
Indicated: value=52 unit=%
